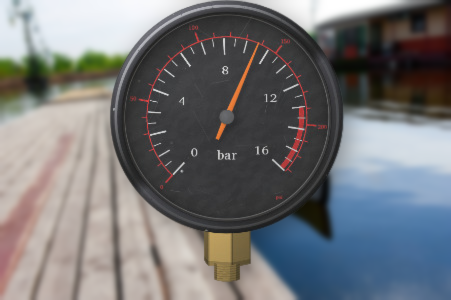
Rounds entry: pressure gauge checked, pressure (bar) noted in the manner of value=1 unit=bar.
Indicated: value=9.5 unit=bar
